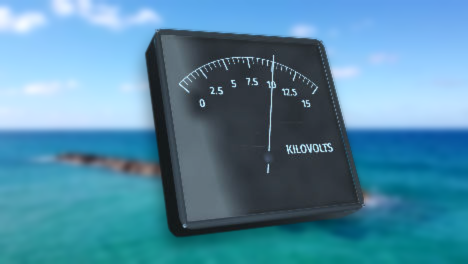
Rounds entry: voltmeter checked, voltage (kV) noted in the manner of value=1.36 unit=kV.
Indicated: value=10 unit=kV
